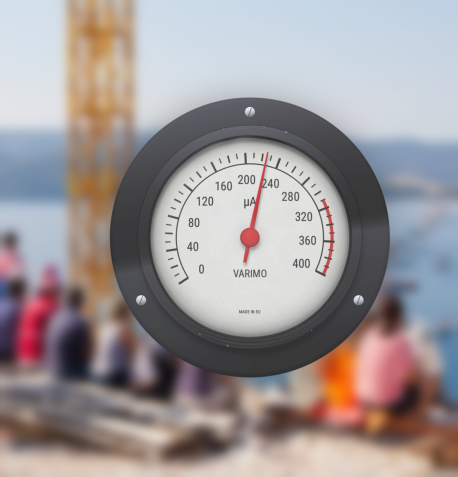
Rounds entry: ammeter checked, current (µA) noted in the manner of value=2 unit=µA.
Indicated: value=225 unit=µA
